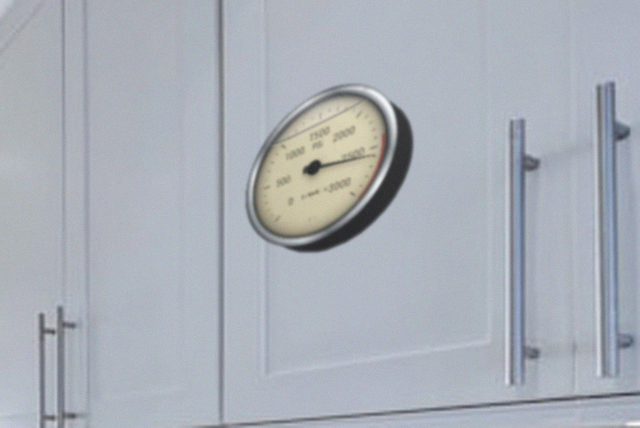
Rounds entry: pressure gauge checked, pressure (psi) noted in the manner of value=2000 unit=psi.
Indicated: value=2600 unit=psi
